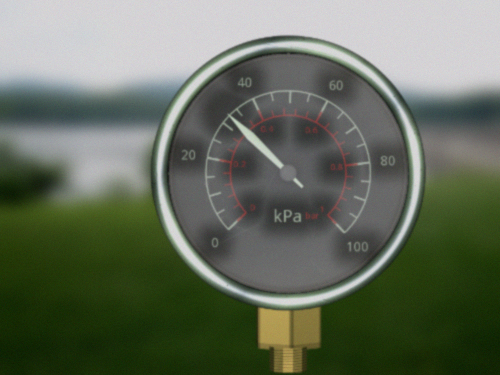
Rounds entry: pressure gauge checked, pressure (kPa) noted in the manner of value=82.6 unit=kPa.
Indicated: value=32.5 unit=kPa
